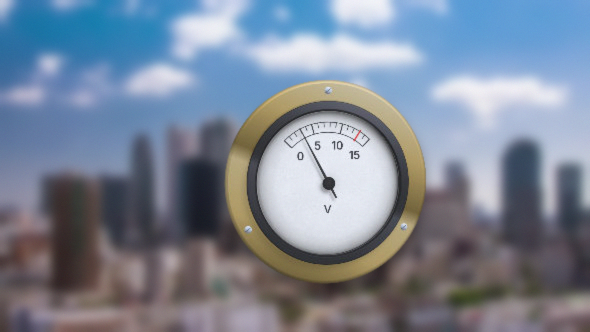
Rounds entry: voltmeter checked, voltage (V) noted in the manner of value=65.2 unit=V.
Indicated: value=3 unit=V
